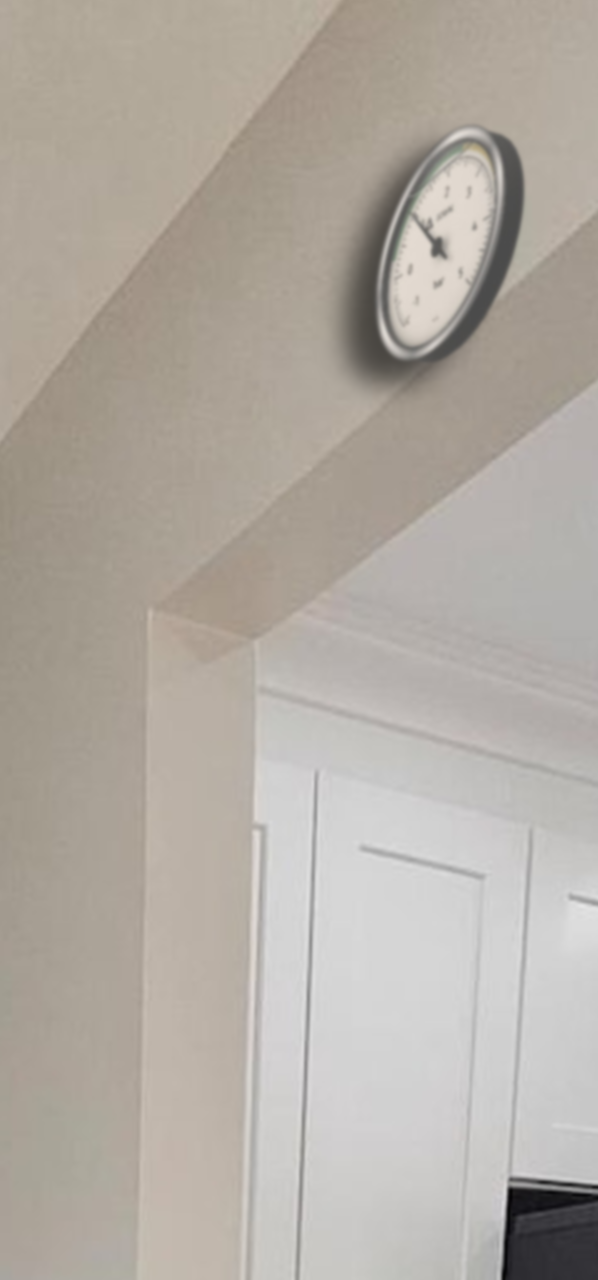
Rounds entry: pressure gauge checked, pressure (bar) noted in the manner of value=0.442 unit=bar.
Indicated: value=1 unit=bar
